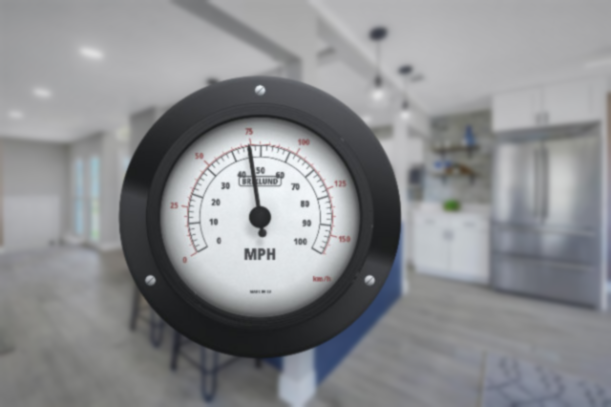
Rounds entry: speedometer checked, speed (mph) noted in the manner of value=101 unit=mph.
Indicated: value=46 unit=mph
